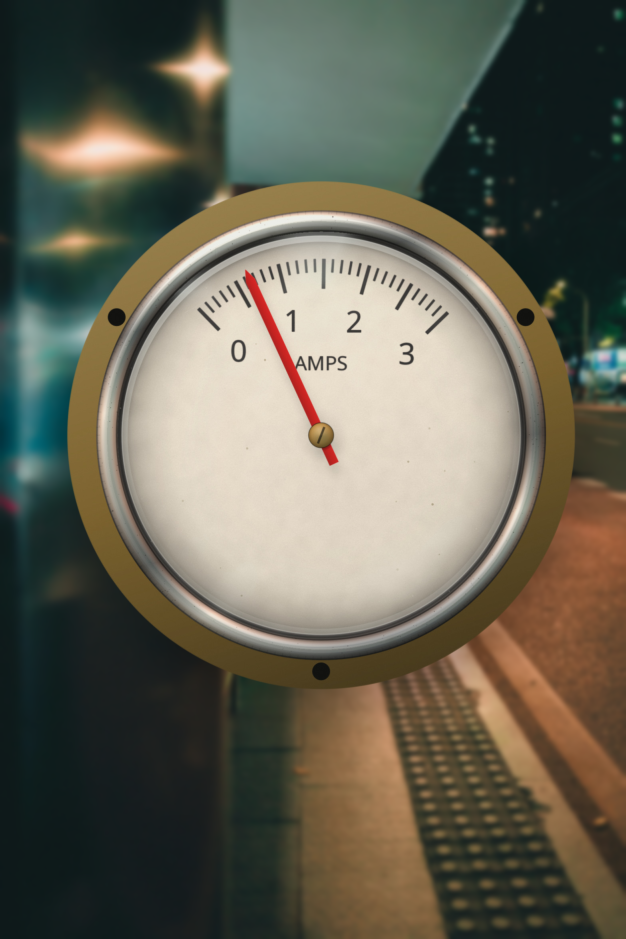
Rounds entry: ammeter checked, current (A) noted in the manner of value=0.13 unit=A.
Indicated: value=0.65 unit=A
